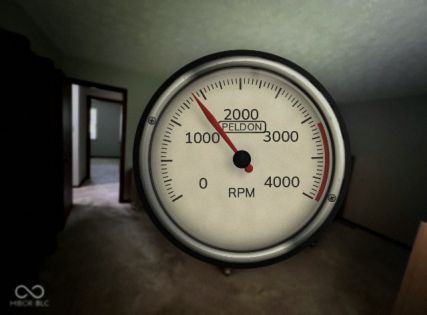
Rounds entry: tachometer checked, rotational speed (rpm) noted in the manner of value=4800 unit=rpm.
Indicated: value=1400 unit=rpm
